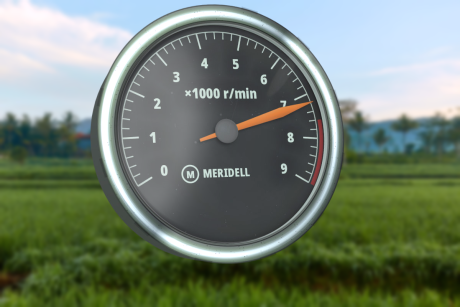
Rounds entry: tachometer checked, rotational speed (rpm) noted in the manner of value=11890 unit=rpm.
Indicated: value=7200 unit=rpm
